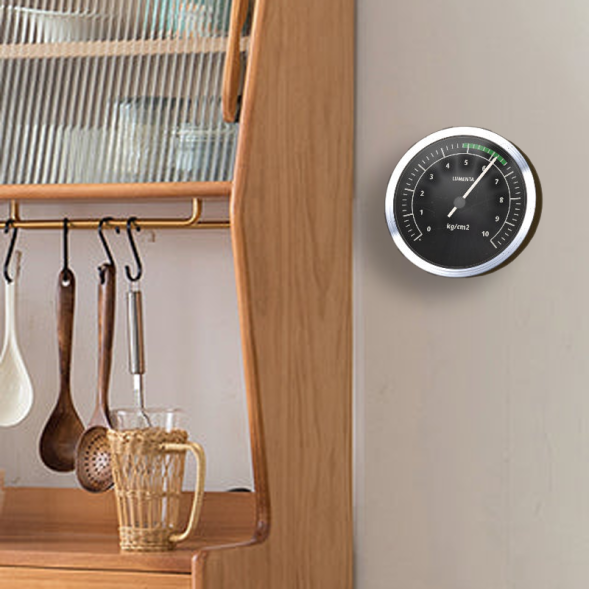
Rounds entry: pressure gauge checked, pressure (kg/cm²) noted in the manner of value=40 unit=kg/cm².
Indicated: value=6.2 unit=kg/cm²
